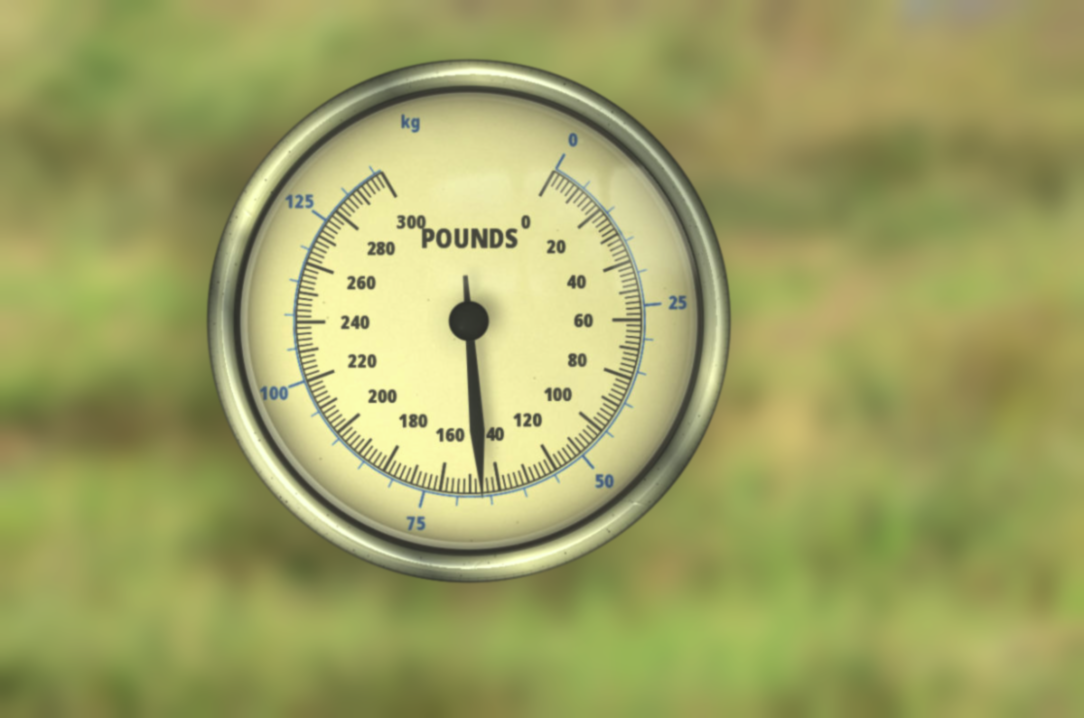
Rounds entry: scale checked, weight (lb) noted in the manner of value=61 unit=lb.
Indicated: value=146 unit=lb
